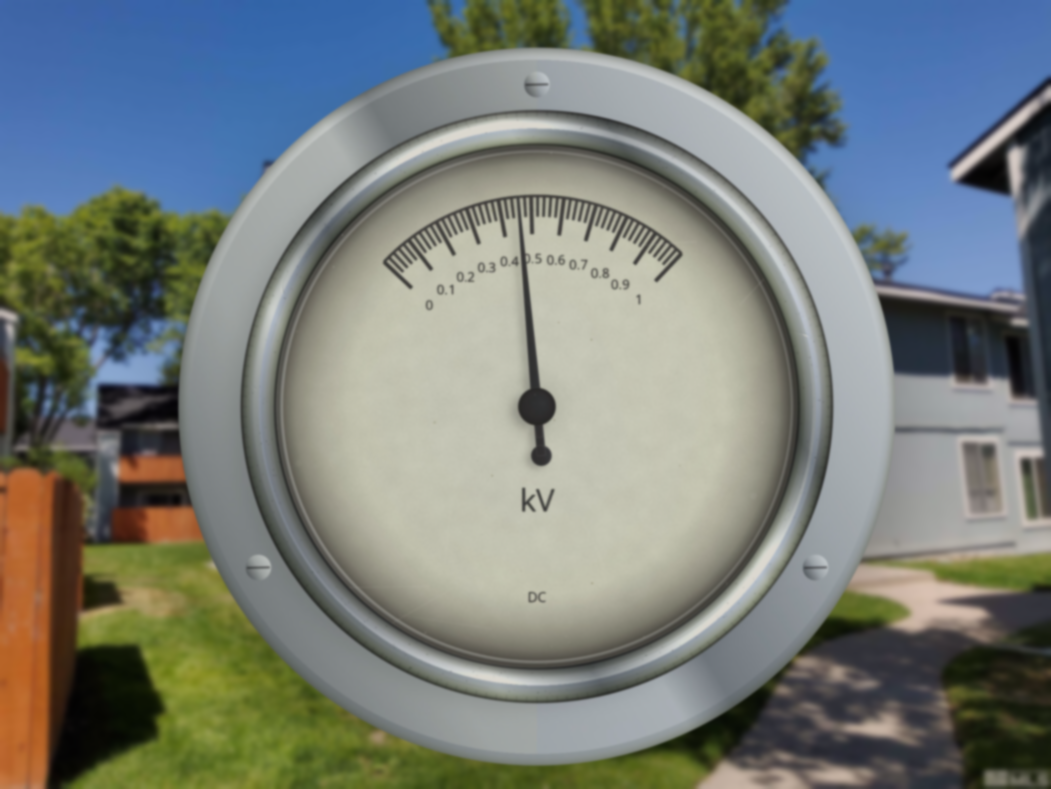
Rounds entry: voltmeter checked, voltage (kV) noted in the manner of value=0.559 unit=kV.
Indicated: value=0.46 unit=kV
